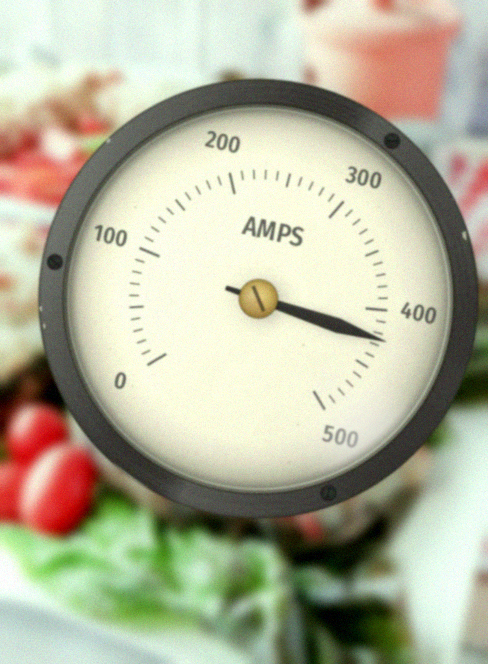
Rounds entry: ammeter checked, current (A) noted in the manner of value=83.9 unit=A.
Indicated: value=425 unit=A
